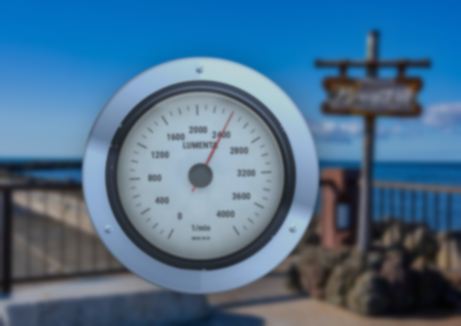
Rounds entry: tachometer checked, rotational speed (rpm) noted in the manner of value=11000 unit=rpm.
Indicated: value=2400 unit=rpm
